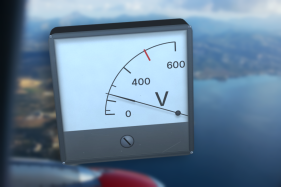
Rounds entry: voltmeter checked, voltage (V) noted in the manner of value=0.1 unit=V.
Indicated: value=250 unit=V
